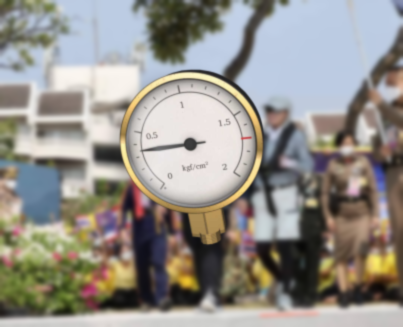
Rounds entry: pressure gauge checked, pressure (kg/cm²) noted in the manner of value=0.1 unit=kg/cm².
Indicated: value=0.35 unit=kg/cm²
